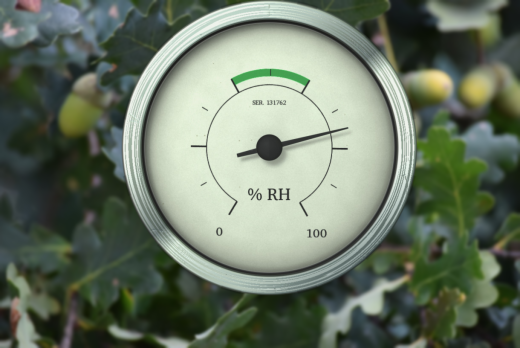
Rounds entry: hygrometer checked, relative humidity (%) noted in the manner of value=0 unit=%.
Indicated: value=75 unit=%
